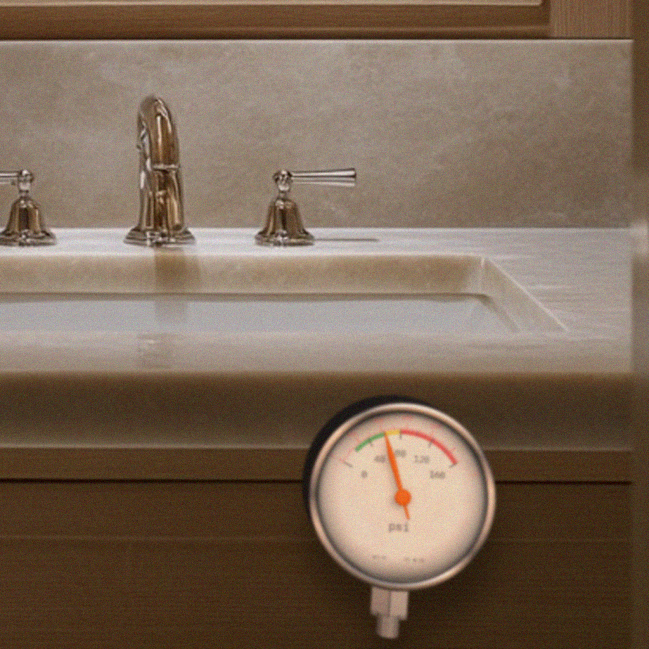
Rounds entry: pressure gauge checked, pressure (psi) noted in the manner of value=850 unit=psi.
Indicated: value=60 unit=psi
